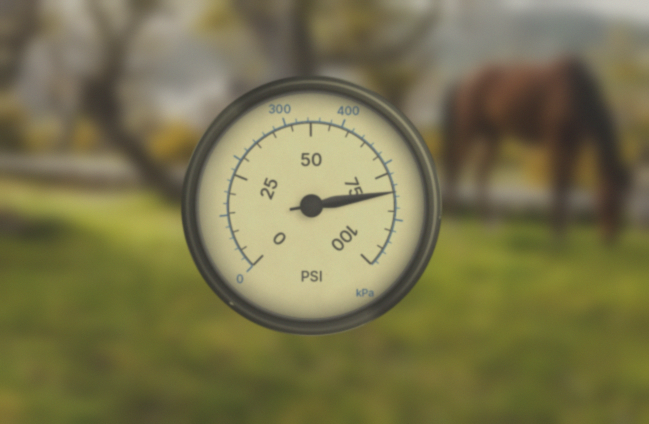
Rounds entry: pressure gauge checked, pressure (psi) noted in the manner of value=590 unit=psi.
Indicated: value=80 unit=psi
